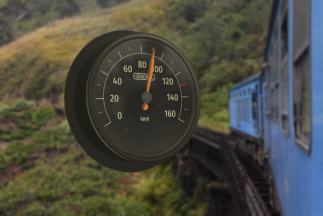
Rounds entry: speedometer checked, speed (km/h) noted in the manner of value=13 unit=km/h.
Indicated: value=90 unit=km/h
